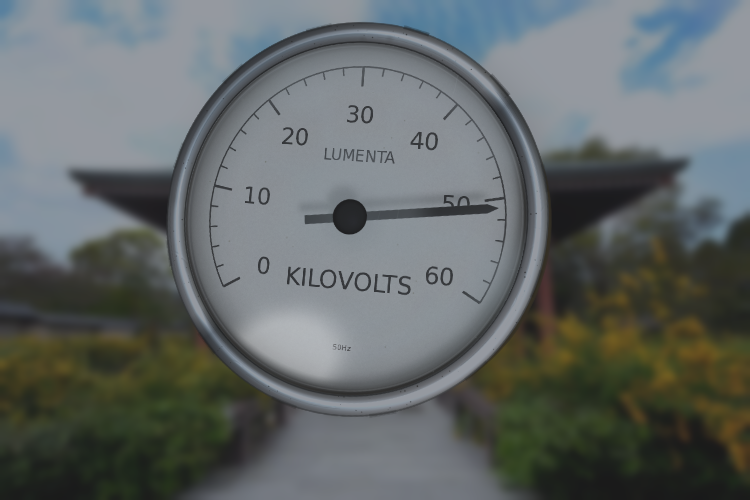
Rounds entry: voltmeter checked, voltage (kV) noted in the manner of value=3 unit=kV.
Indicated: value=51 unit=kV
